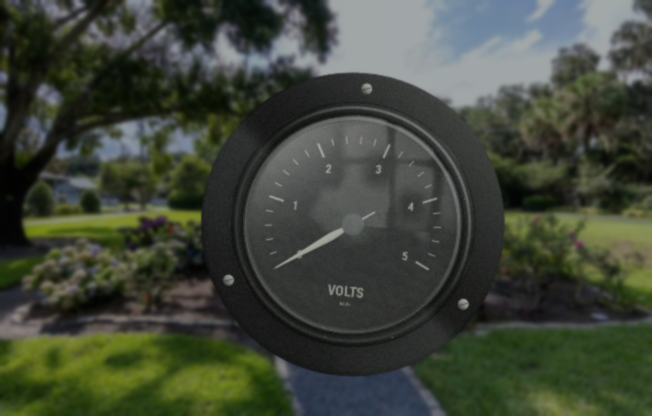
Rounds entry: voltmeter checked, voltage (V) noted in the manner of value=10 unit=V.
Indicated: value=0 unit=V
